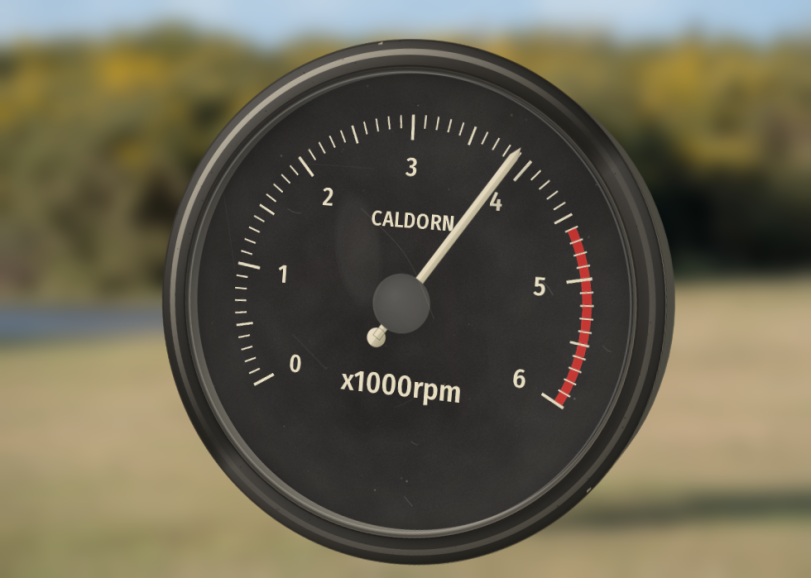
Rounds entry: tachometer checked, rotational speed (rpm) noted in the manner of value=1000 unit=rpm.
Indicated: value=3900 unit=rpm
